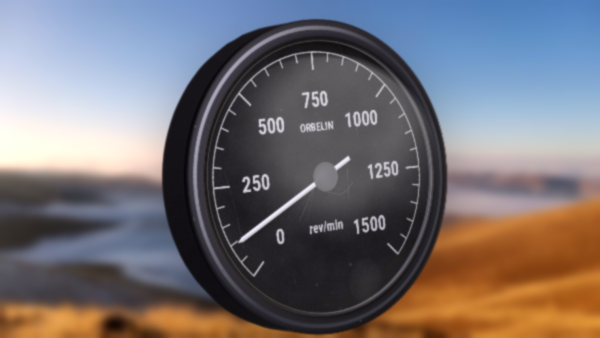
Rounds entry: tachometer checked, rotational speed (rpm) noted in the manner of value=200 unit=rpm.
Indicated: value=100 unit=rpm
